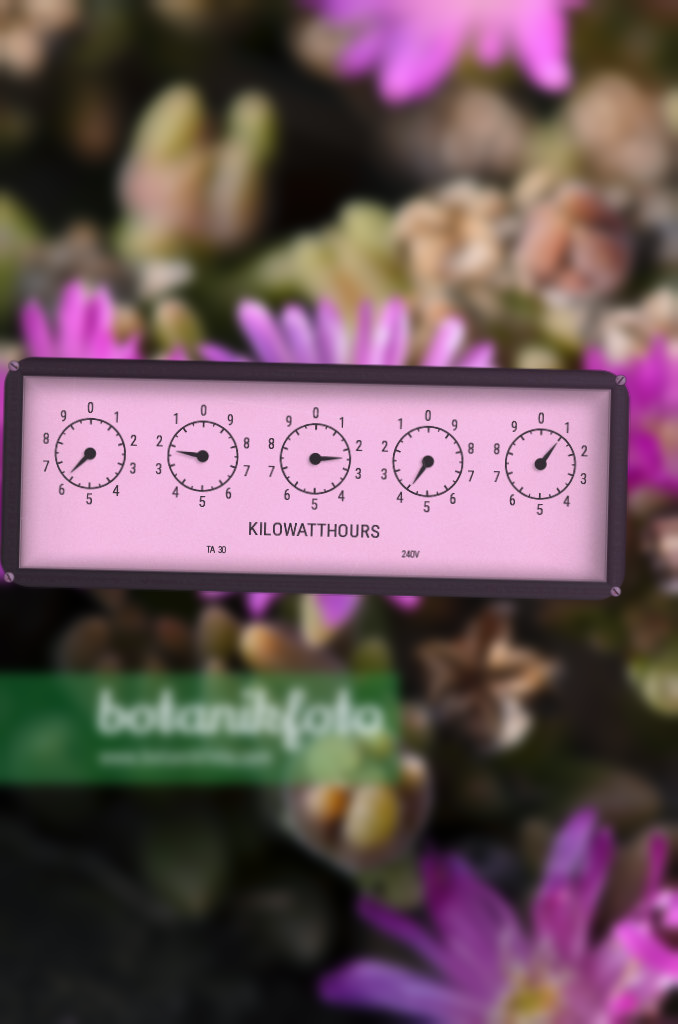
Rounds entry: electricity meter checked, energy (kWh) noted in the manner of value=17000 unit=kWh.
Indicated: value=62241 unit=kWh
